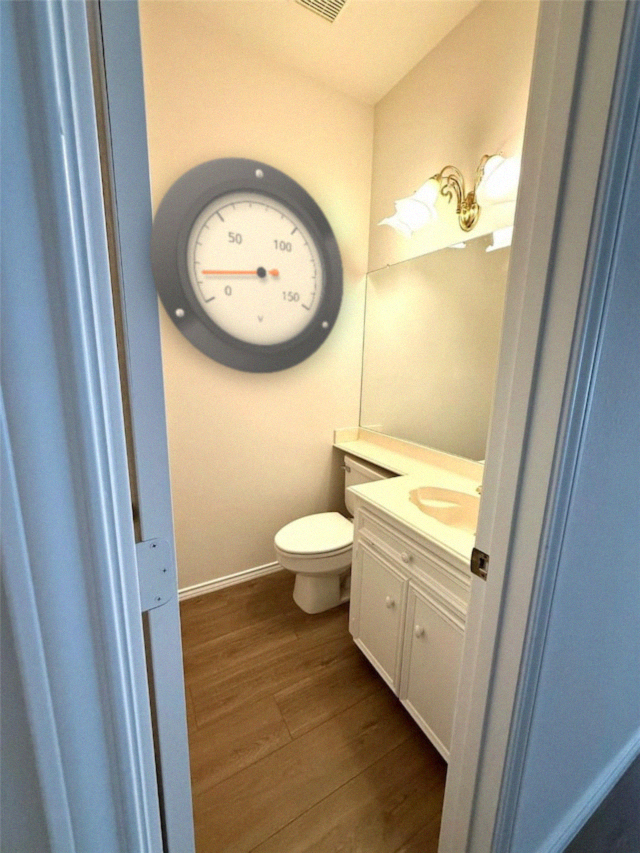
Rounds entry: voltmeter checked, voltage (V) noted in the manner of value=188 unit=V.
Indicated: value=15 unit=V
